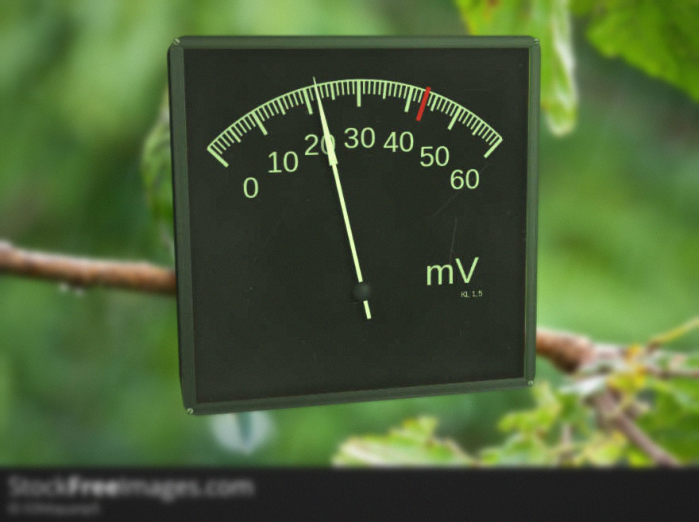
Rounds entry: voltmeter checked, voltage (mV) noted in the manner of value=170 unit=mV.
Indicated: value=22 unit=mV
